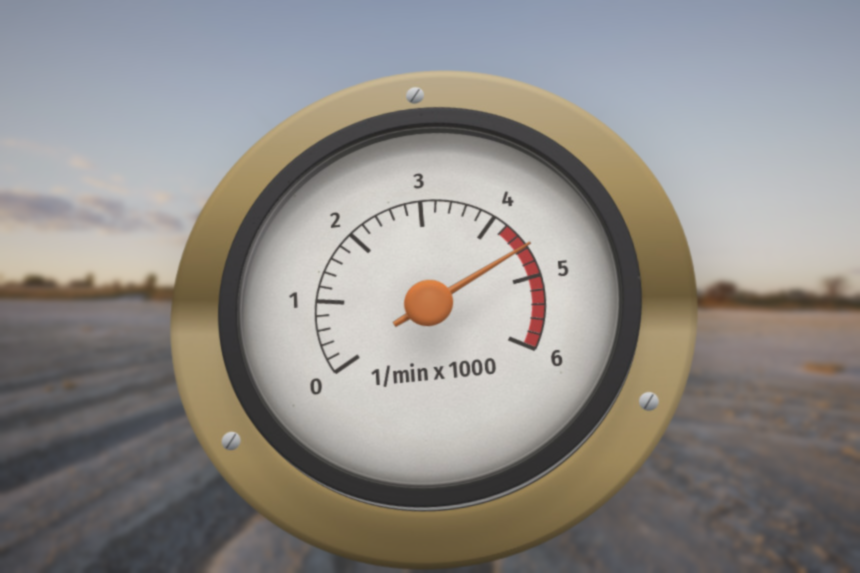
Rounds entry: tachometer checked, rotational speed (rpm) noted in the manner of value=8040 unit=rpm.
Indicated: value=4600 unit=rpm
